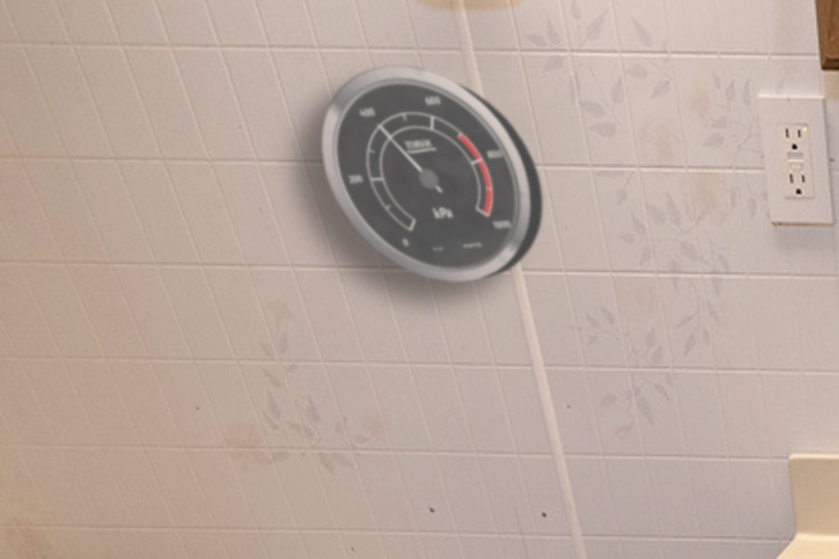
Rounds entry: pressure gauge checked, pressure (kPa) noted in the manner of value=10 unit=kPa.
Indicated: value=400 unit=kPa
